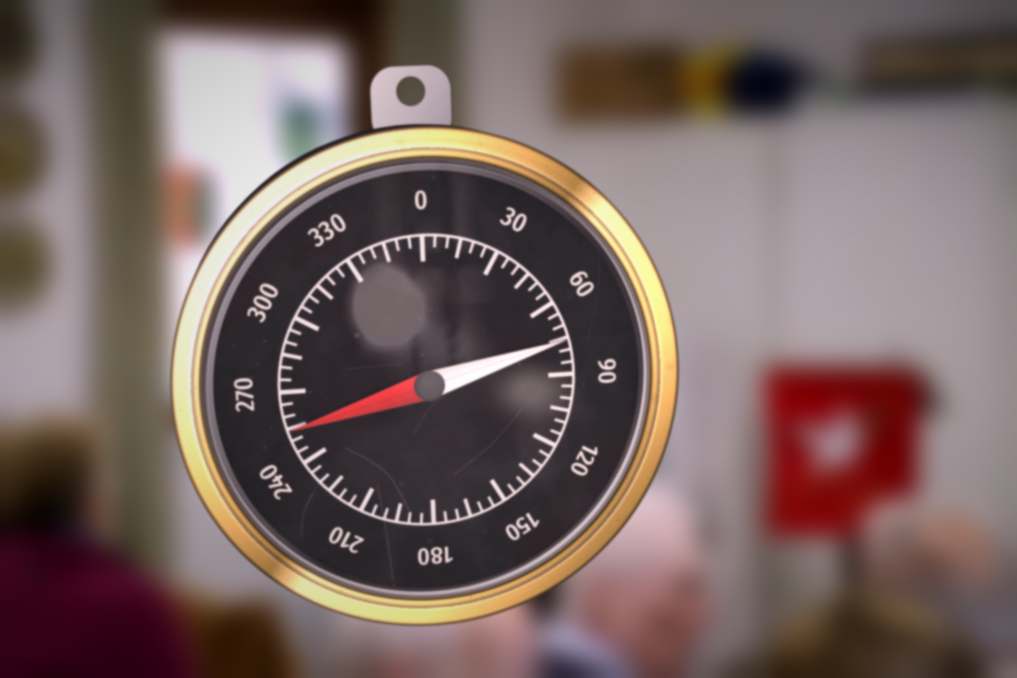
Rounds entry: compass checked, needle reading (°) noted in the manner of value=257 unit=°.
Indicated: value=255 unit=°
